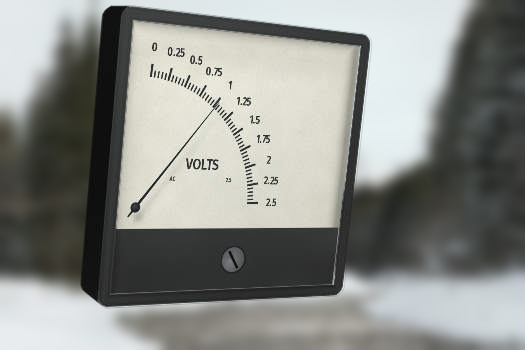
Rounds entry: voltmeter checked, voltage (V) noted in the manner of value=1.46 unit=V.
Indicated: value=1 unit=V
